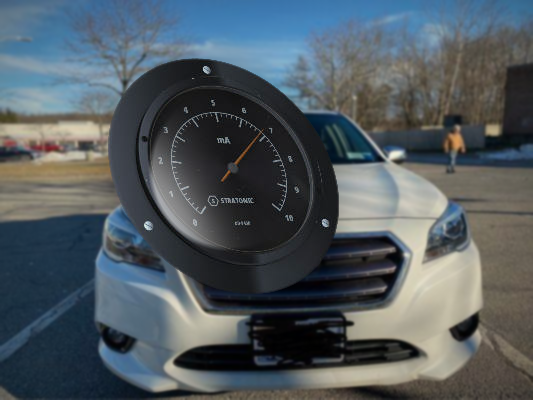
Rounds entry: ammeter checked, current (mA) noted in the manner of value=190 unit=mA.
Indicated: value=6.8 unit=mA
